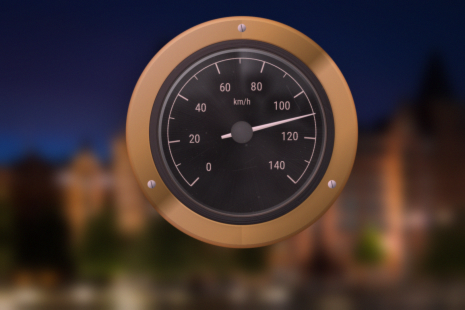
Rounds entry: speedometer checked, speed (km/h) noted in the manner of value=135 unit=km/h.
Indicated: value=110 unit=km/h
